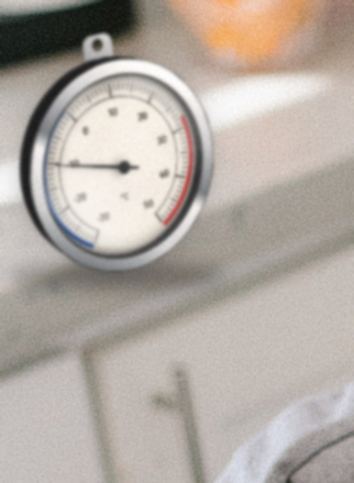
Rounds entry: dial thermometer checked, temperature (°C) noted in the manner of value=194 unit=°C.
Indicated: value=-10 unit=°C
